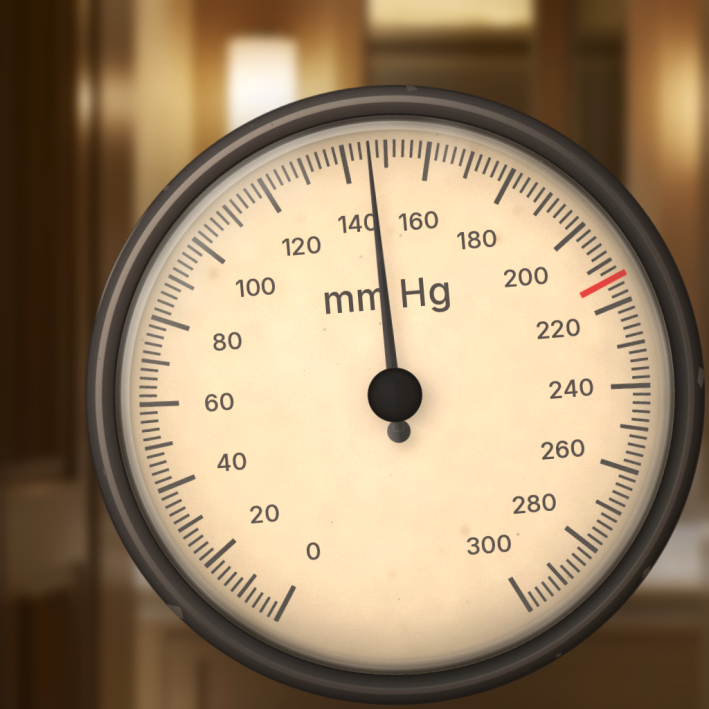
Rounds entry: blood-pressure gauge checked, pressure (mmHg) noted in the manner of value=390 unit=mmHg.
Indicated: value=146 unit=mmHg
